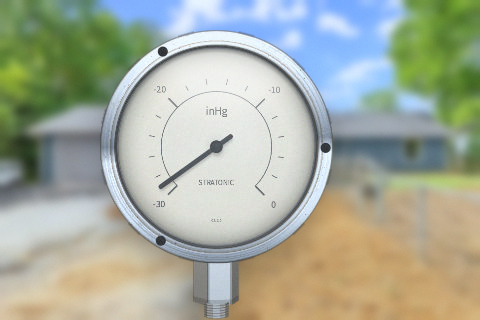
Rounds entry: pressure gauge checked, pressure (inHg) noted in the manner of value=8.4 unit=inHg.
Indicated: value=-29 unit=inHg
